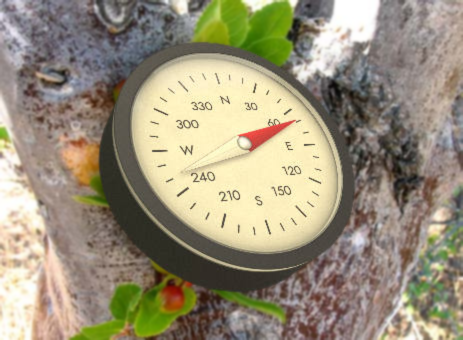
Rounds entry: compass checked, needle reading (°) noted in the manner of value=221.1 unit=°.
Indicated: value=70 unit=°
